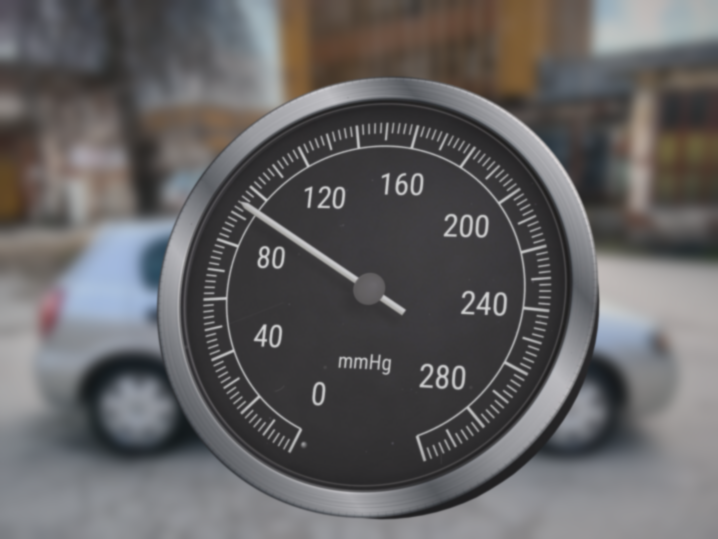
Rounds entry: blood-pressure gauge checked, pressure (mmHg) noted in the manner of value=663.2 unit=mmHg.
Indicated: value=94 unit=mmHg
